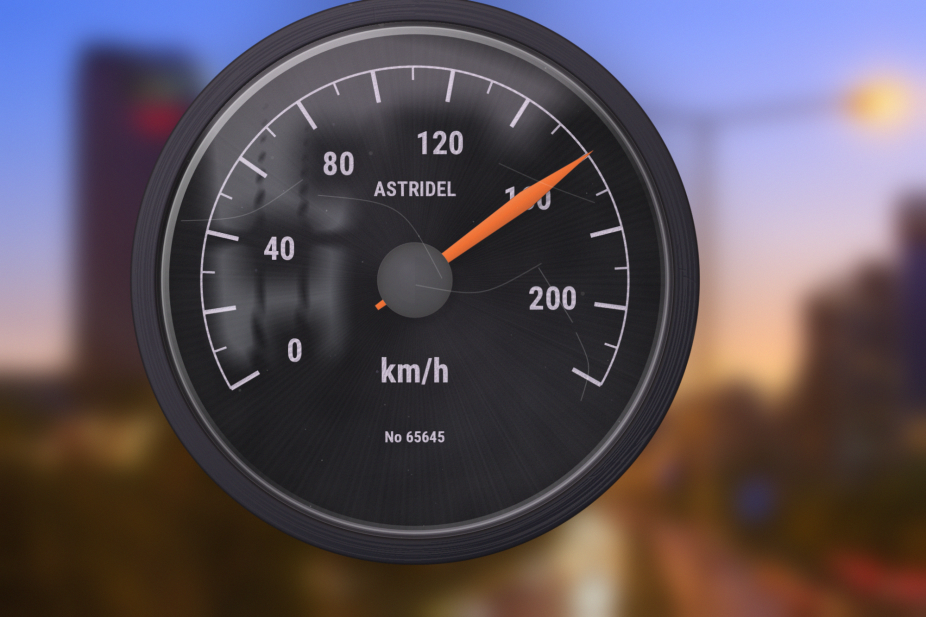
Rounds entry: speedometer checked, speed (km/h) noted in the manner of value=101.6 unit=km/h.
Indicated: value=160 unit=km/h
